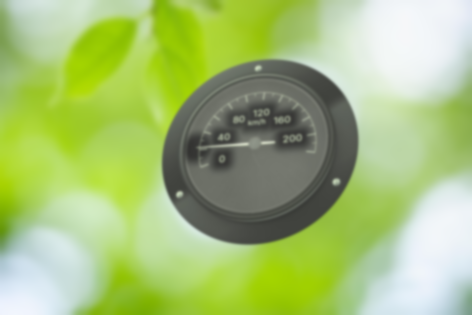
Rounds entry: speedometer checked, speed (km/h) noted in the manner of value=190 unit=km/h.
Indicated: value=20 unit=km/h
